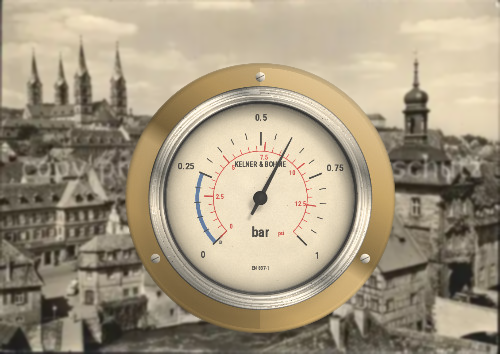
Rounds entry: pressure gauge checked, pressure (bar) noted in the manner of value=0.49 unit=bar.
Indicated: value=0.6 unit=bar
